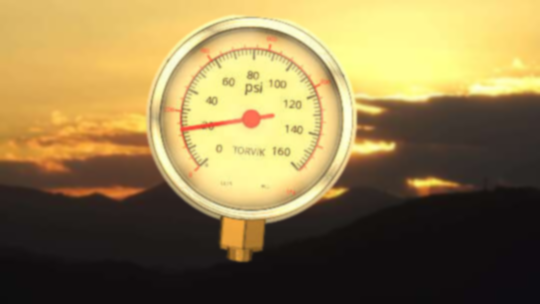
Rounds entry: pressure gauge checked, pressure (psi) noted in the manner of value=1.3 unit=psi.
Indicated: value=20 unit=psi
